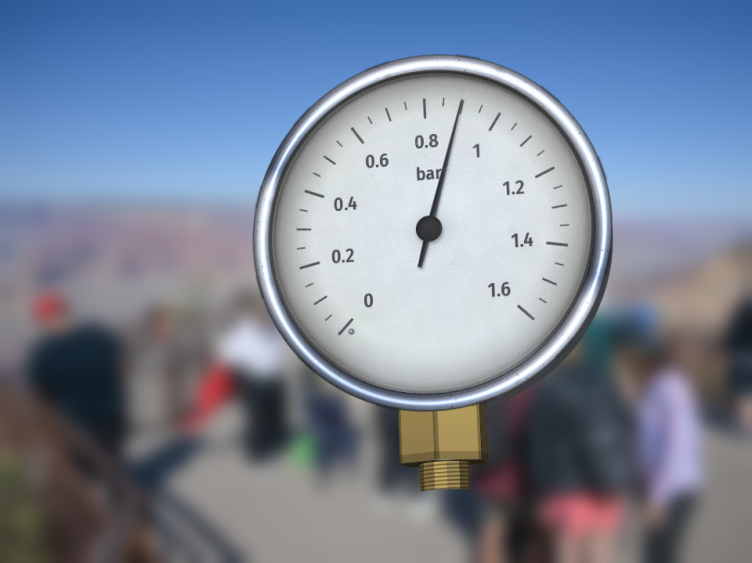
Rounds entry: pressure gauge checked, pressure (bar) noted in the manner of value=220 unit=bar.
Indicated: value=0.9 unit=bar
